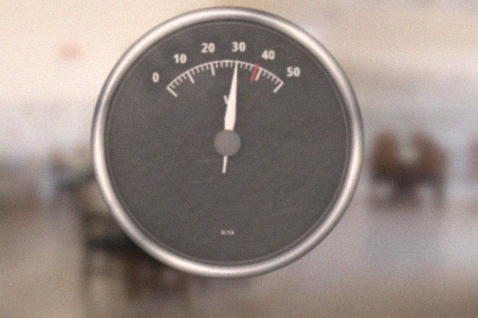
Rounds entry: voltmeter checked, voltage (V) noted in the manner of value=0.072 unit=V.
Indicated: value=30 unit=V
